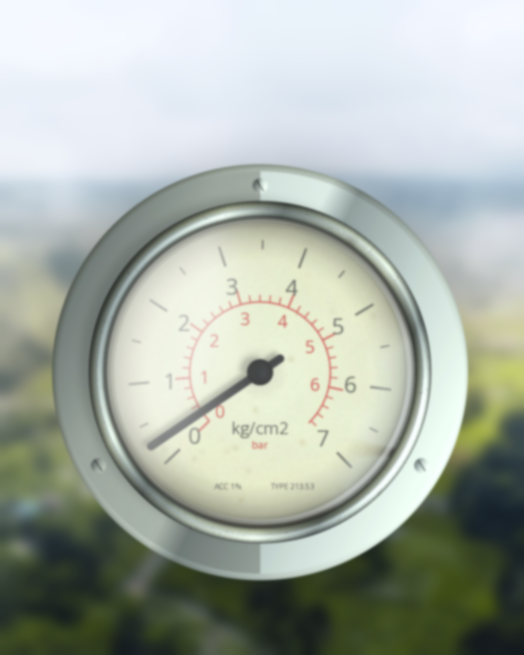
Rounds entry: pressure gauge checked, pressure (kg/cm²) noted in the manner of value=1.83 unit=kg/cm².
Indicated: value=0.25 unit=kg/cm²
